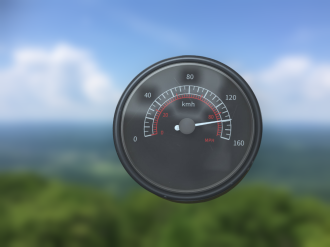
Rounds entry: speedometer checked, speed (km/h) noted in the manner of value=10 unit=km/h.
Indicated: value=140 unit=km/h
